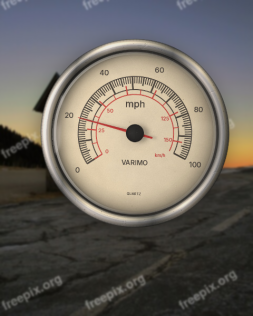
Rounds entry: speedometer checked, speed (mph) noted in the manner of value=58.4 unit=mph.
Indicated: value=20 unit=mph
